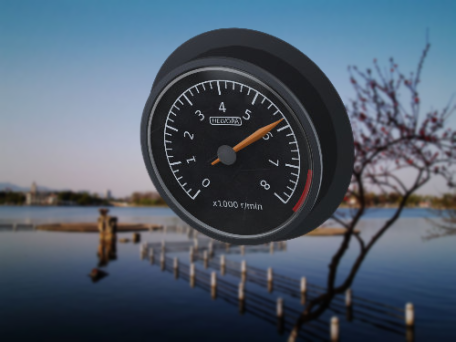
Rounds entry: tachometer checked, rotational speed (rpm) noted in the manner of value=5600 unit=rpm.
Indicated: value=5800 unit=rpm
